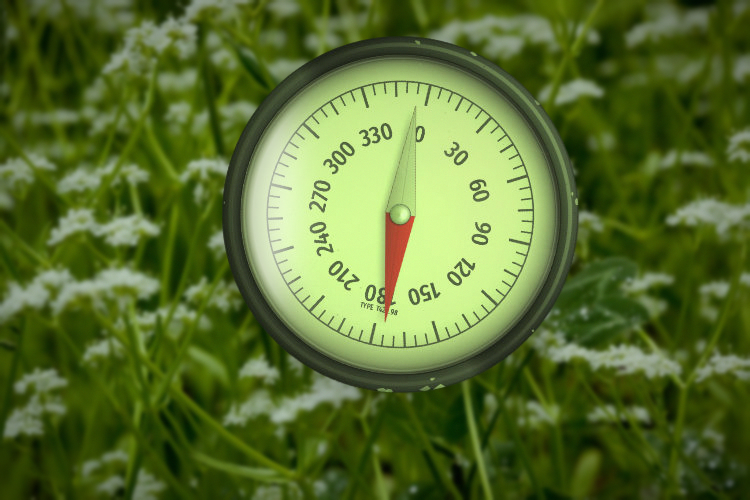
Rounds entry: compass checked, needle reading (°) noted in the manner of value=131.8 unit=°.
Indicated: value=175 unit=°
